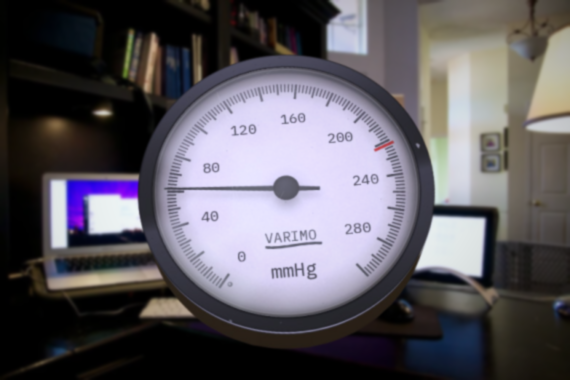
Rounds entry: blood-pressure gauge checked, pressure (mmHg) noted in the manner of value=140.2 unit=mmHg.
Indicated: value=60 unit=mmHg
